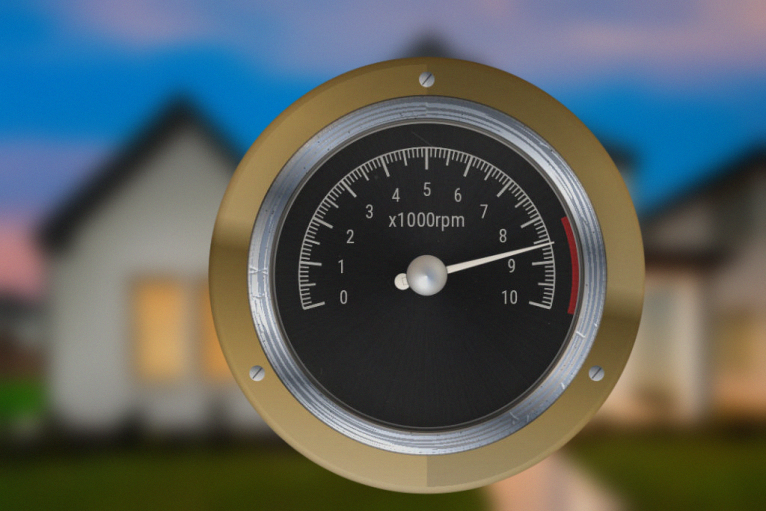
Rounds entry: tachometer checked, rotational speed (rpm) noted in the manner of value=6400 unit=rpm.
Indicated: value=8600 unit=rpm
